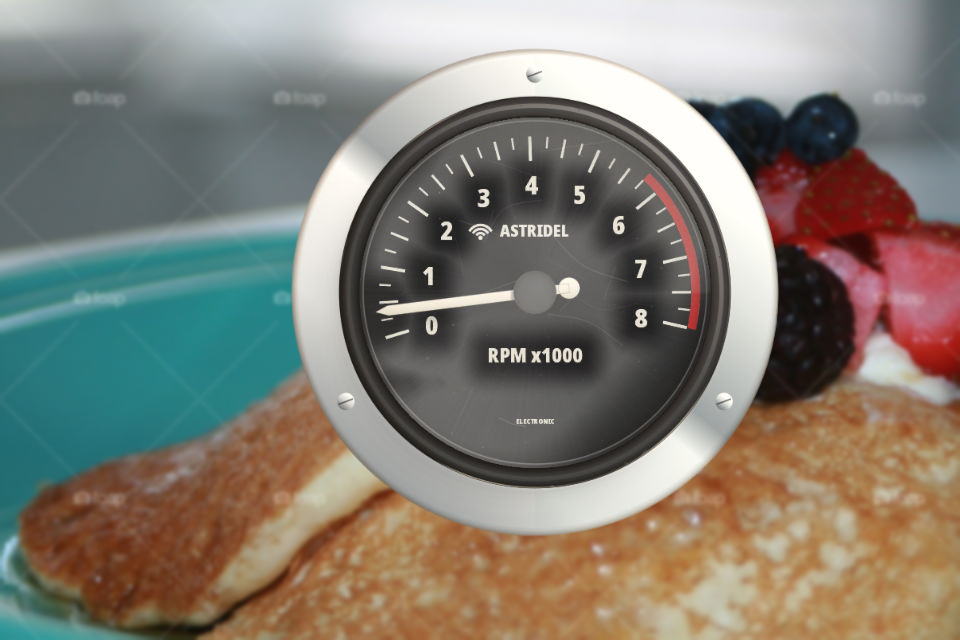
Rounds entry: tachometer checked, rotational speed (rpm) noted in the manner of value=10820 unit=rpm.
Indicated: value=375 unit=rpm
